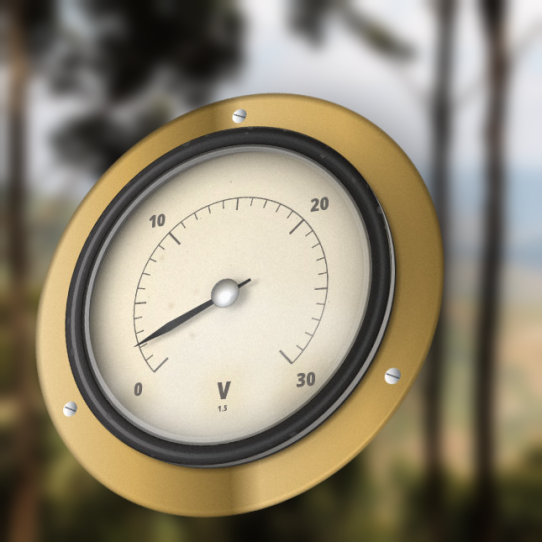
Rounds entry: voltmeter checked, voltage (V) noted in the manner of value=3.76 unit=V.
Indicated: value=2 unit=V
